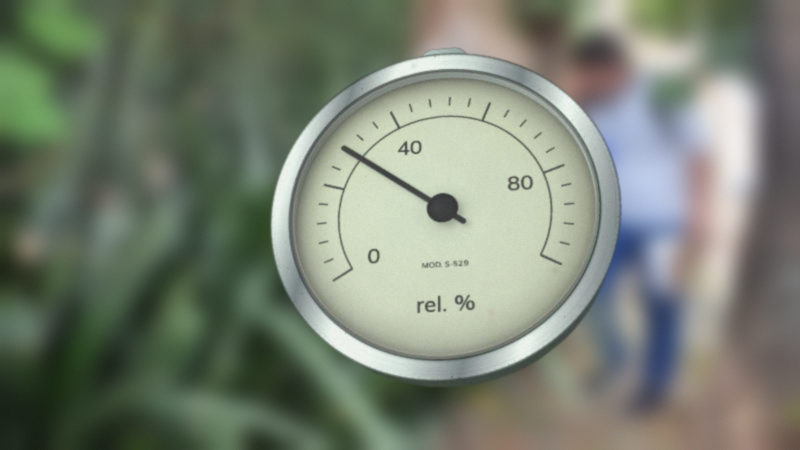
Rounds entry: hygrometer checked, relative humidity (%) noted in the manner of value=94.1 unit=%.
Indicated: value=28 unit=%
